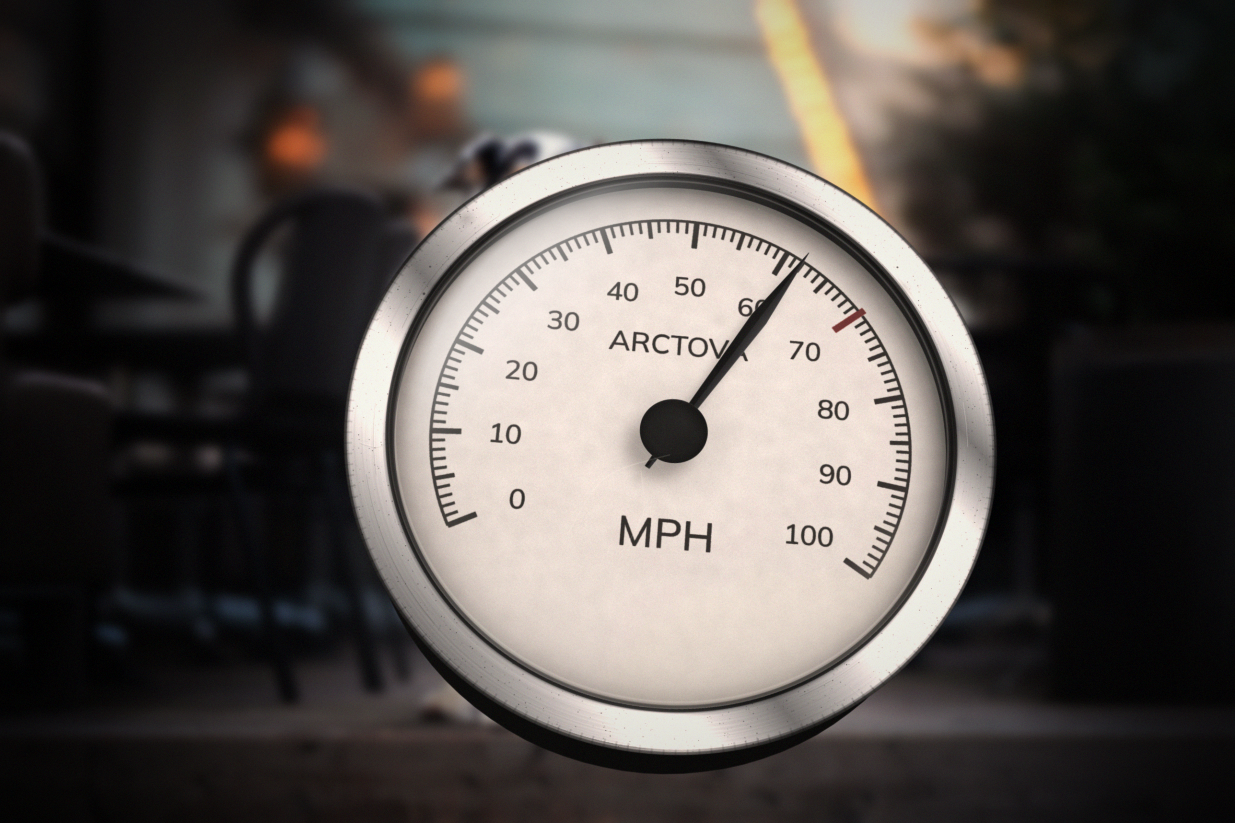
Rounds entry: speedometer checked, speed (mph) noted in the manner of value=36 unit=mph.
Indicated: value=62 unit=mph
